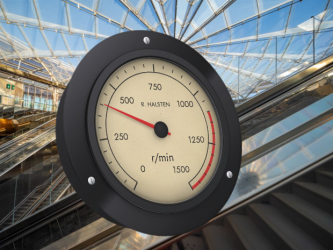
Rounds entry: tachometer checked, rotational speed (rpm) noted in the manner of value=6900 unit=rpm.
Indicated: value=400 unit=rpm
